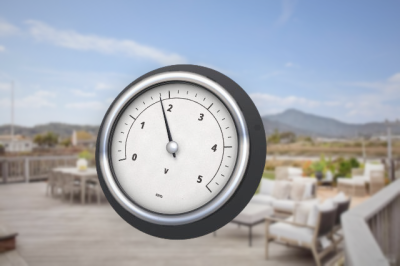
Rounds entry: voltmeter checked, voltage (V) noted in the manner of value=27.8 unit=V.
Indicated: value=1.8 unit=V
